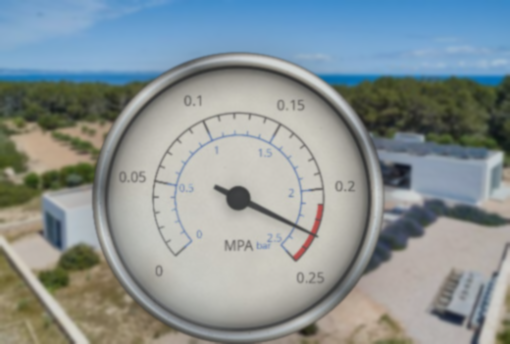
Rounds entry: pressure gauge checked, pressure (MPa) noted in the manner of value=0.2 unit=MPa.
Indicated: value=0.23 unit=MPa
